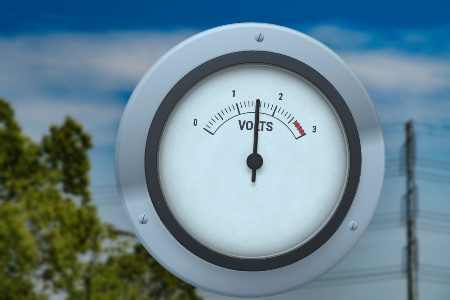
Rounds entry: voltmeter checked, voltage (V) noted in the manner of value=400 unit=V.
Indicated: value=1.5 unit=V
